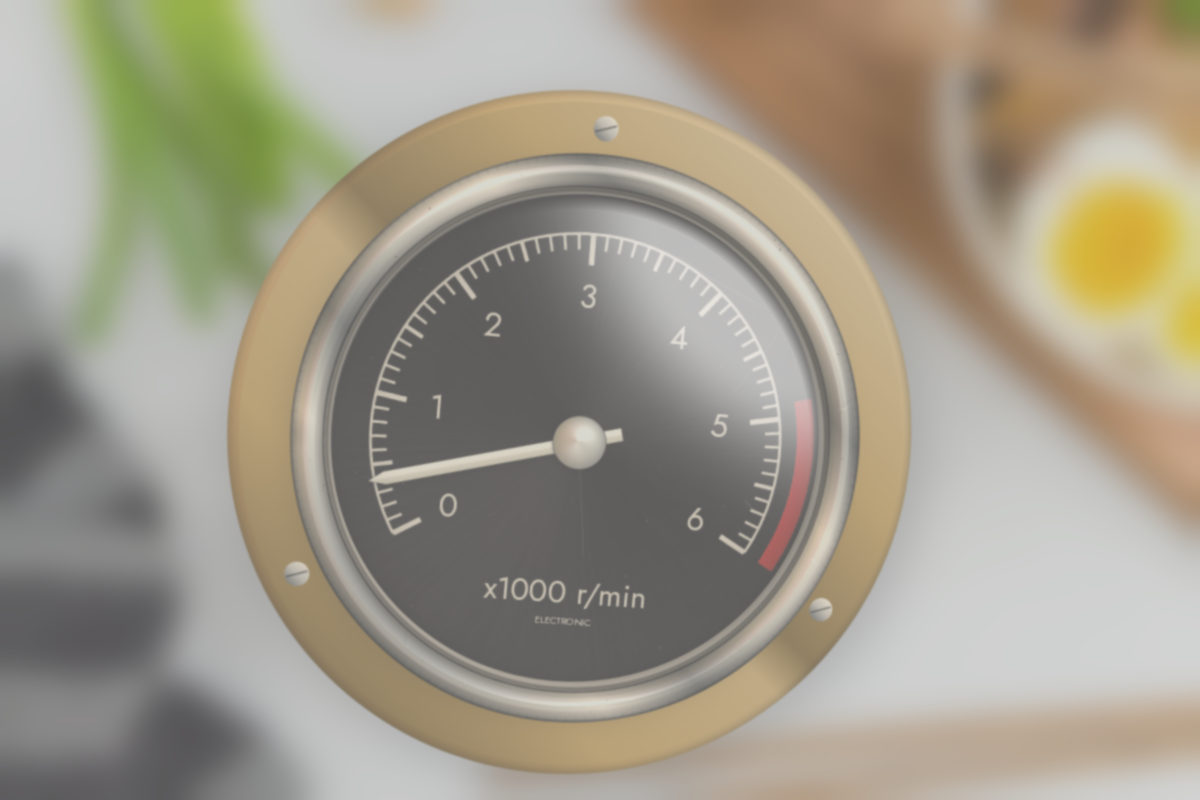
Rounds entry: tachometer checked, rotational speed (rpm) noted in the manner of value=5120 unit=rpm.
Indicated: value=400 unit=rpm
